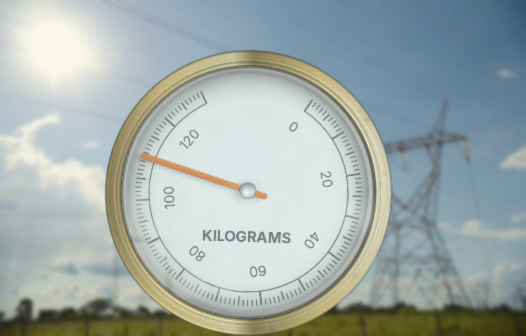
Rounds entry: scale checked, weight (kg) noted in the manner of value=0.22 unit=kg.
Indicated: value=110 unit=kg
